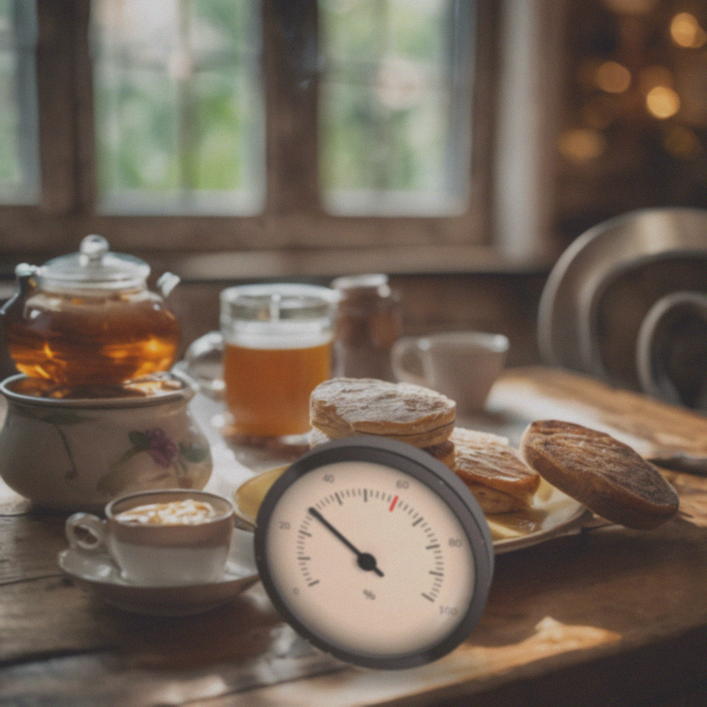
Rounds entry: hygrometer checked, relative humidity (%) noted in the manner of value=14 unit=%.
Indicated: value=30 unit=%
